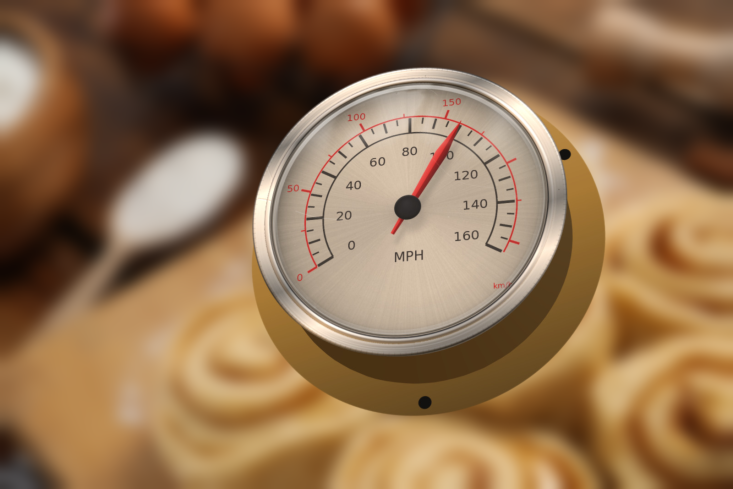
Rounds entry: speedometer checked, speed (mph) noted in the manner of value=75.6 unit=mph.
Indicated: value=100 unit=mph
